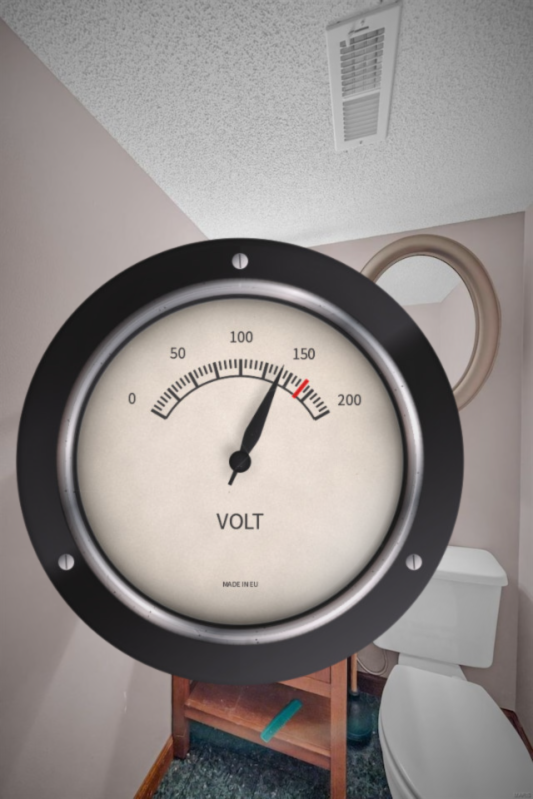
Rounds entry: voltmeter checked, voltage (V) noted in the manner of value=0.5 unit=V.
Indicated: value=140 unit=V
